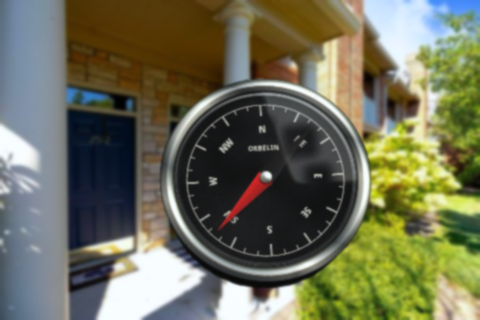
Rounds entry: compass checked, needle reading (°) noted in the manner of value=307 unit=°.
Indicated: value=225 unit=°
